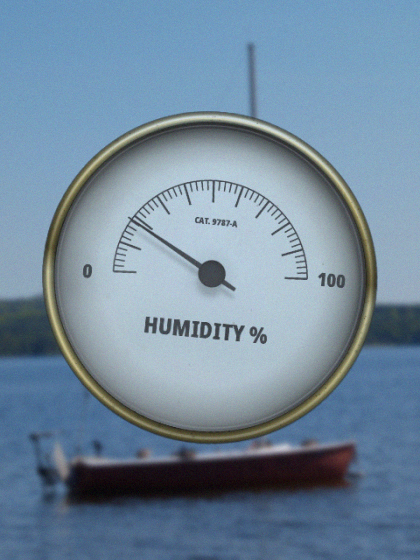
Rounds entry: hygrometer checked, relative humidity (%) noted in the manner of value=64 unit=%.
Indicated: value=18 unit=%
